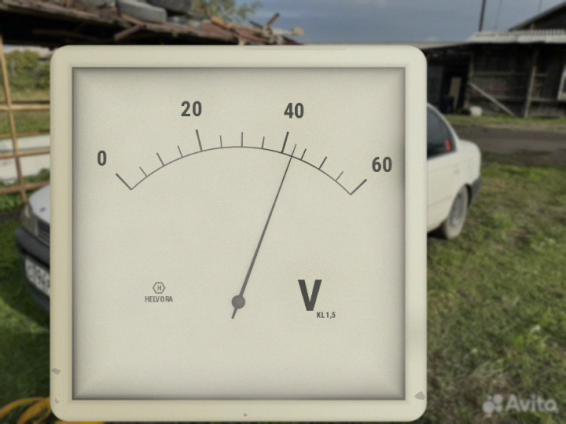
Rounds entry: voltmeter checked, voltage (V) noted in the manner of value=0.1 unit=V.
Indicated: value=42.5 unit=V
